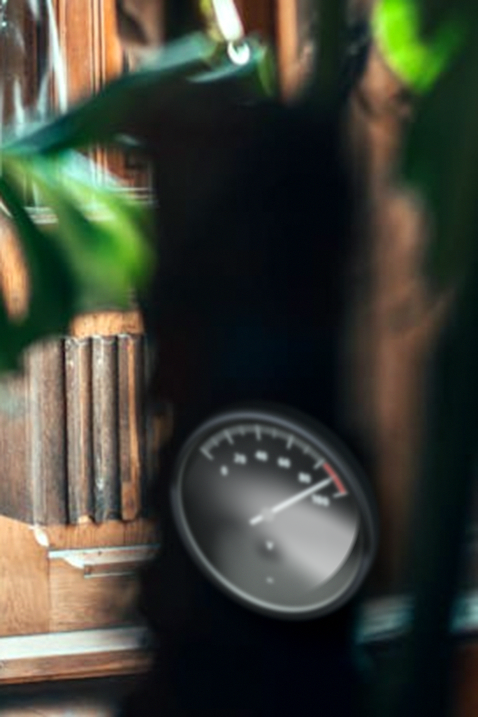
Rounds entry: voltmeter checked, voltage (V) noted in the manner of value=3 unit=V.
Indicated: value=90 unit=V
